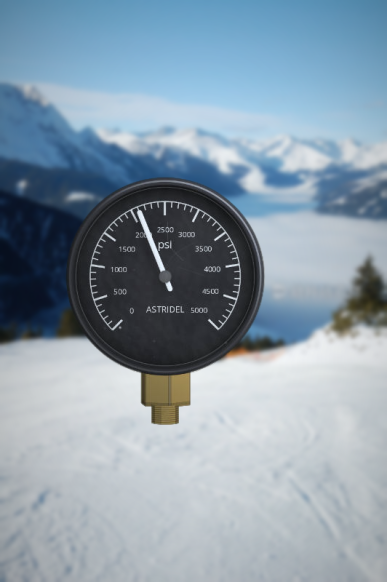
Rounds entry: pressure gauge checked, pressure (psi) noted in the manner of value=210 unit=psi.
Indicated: value=2100 unit=psi
